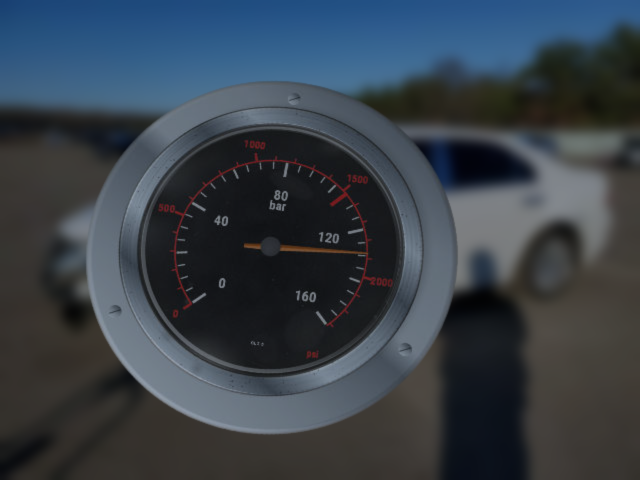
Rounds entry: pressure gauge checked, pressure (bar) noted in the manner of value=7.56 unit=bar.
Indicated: value=130 unit=bar
